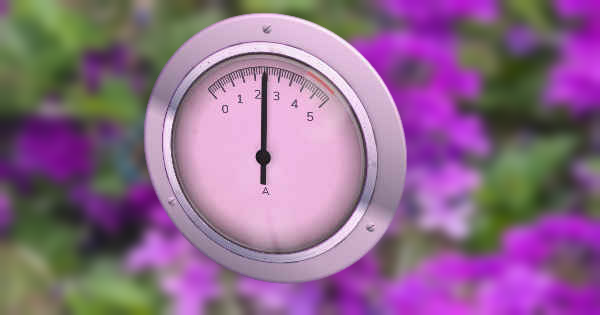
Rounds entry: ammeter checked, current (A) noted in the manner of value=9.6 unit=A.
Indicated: value=2.5 unit=A
